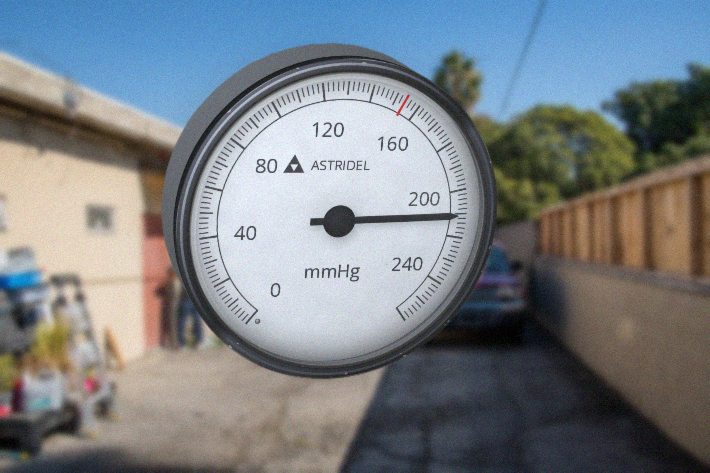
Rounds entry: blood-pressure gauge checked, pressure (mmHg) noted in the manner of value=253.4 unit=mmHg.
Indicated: value=210 unit=mmHg
